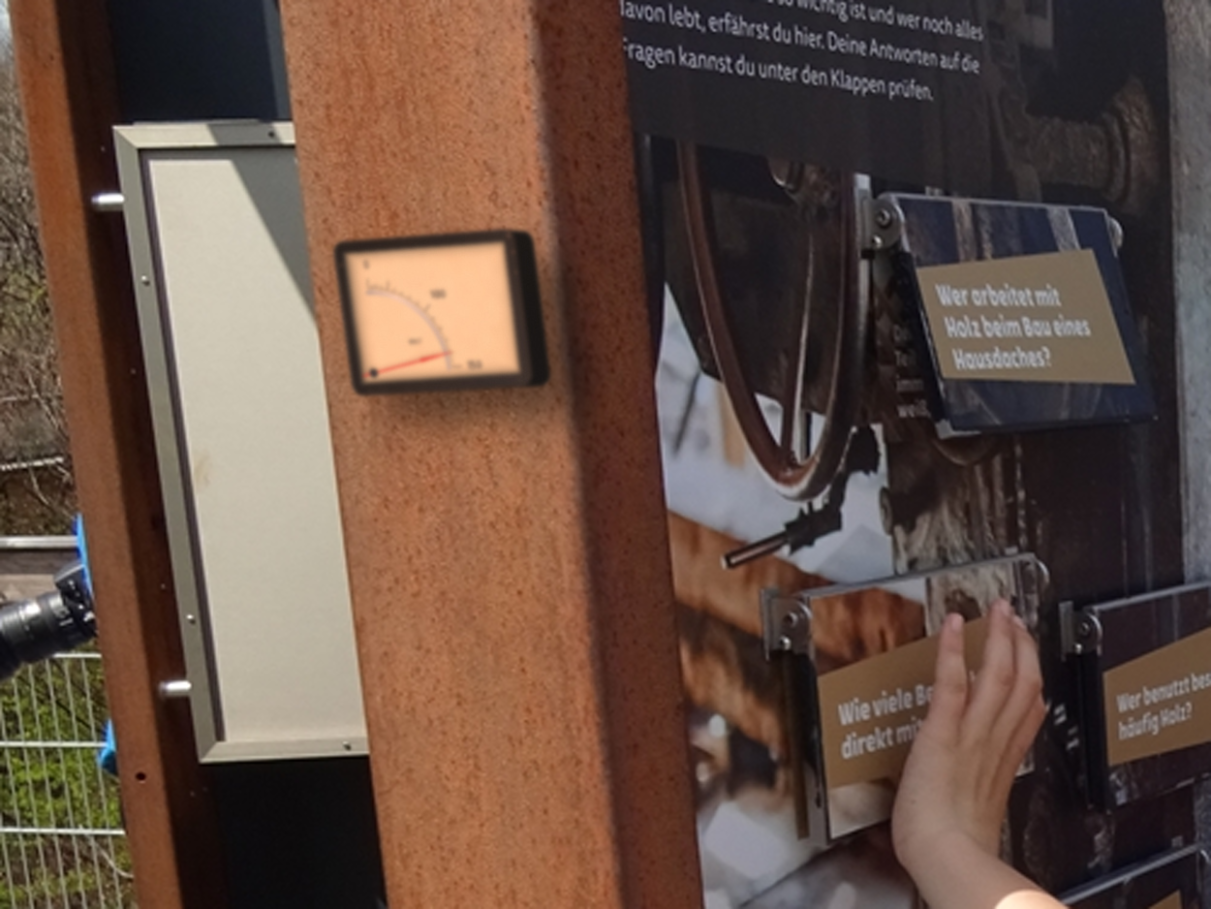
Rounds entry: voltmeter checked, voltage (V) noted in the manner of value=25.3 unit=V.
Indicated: value=140 unit=V
